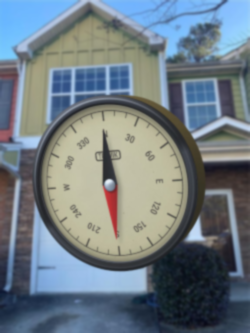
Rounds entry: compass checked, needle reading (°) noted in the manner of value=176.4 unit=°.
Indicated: value=180 unit=°
